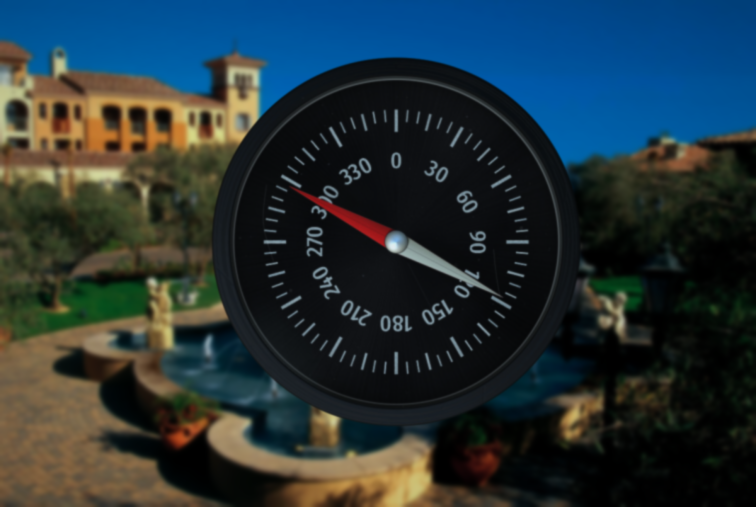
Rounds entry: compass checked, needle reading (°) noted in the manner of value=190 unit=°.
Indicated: value=297.5 unit=°
